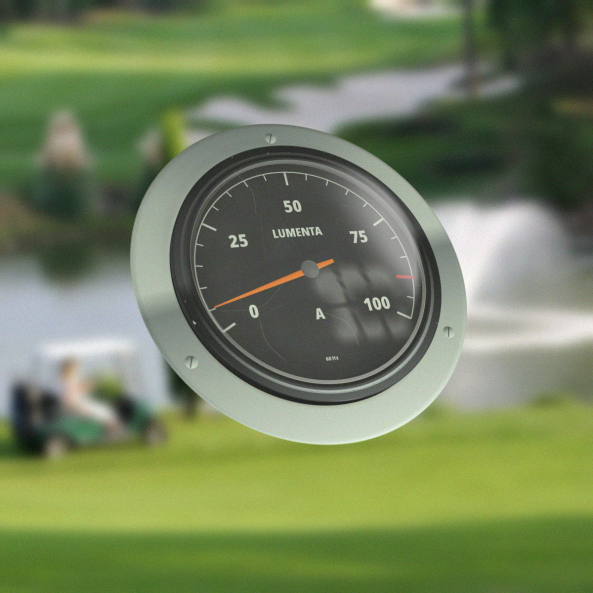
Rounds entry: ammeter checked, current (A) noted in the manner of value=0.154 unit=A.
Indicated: value=5 unit=A
